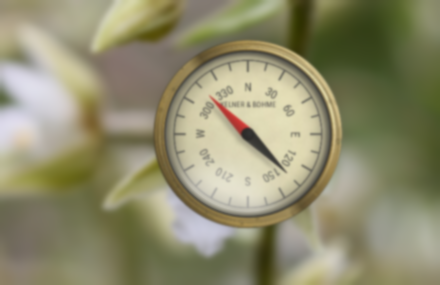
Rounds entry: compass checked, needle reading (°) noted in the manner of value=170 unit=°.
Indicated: value=315 unit=°
